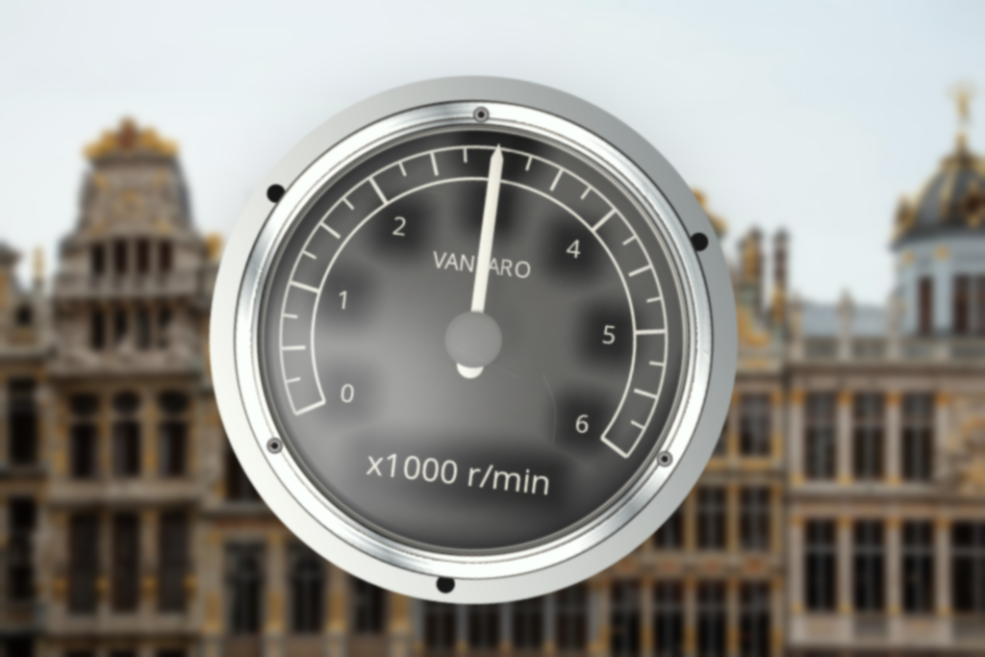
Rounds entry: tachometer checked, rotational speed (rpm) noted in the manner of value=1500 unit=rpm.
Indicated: value=3000 unit=rpm
